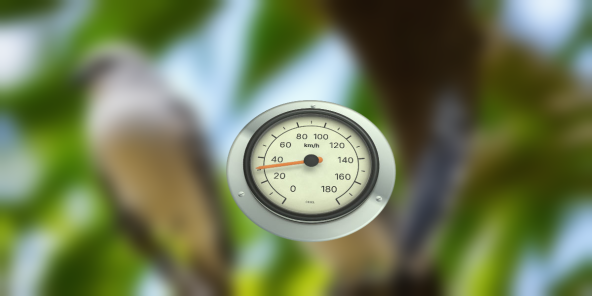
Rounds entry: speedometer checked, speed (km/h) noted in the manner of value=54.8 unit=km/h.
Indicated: value=30 unit=km/h
